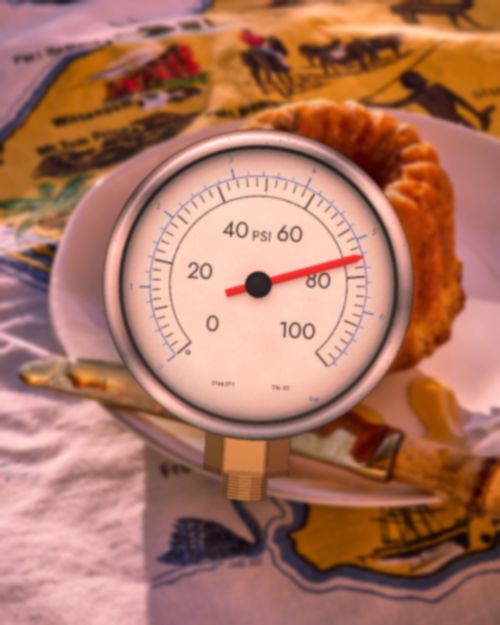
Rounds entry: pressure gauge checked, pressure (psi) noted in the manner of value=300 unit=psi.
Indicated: value=76 unit=psi
